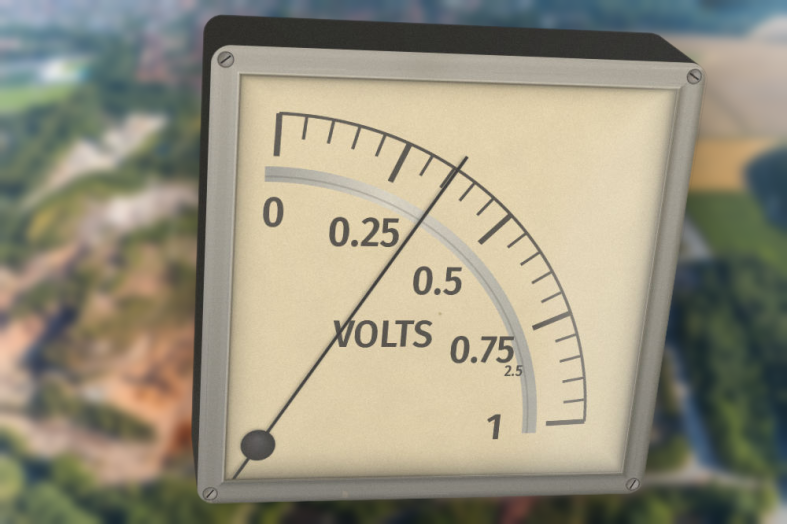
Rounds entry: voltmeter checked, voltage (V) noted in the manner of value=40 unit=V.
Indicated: value=0.35 unit=V
